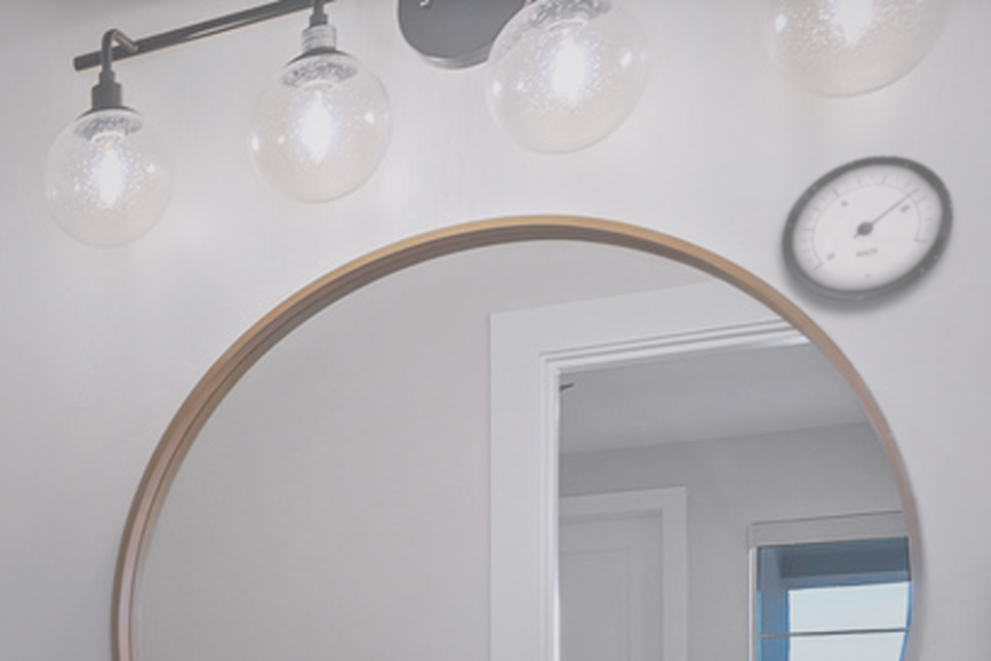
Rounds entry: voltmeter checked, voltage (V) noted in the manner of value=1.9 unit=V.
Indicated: value=7.5 unit=V
